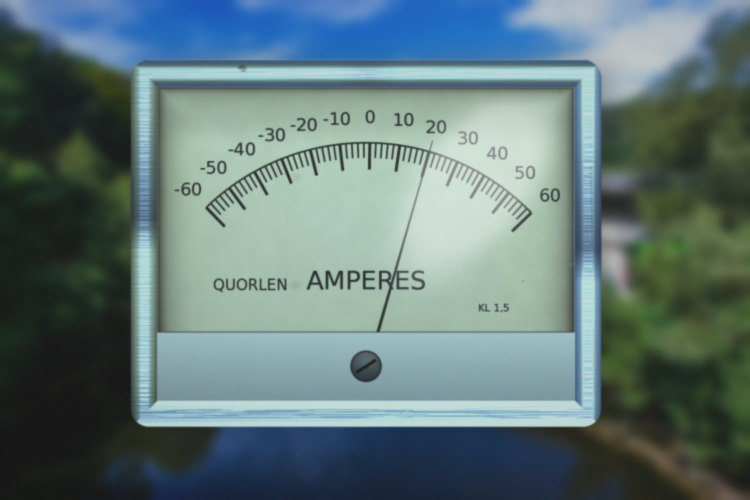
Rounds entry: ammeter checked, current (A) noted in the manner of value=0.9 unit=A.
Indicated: value=20 unit=A
